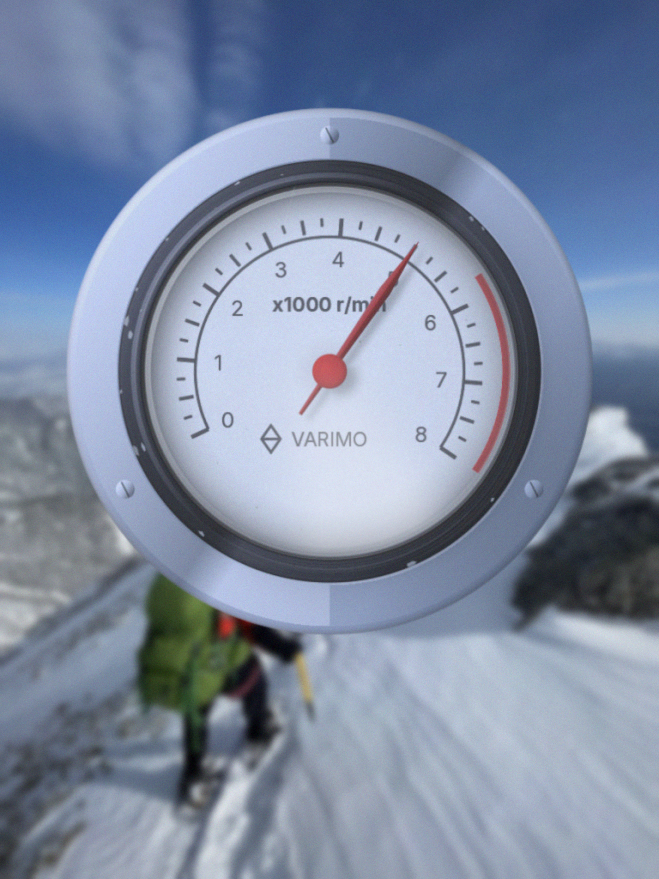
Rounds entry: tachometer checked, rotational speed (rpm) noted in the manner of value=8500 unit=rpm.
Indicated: value=5000 unit=rpm
